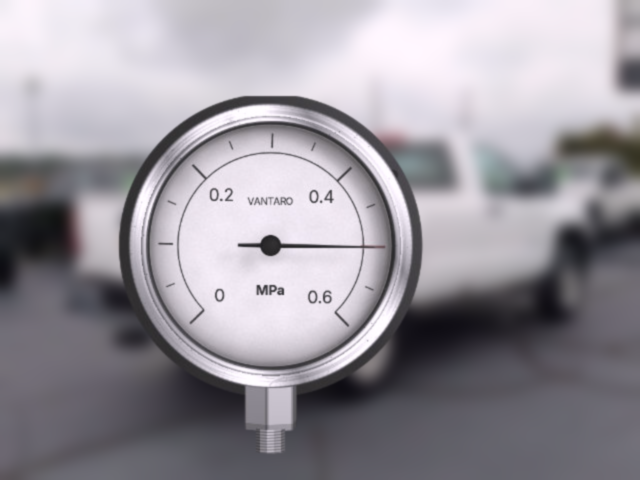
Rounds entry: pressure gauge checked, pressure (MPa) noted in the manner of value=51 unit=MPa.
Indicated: value=0.5 unit=MPa
